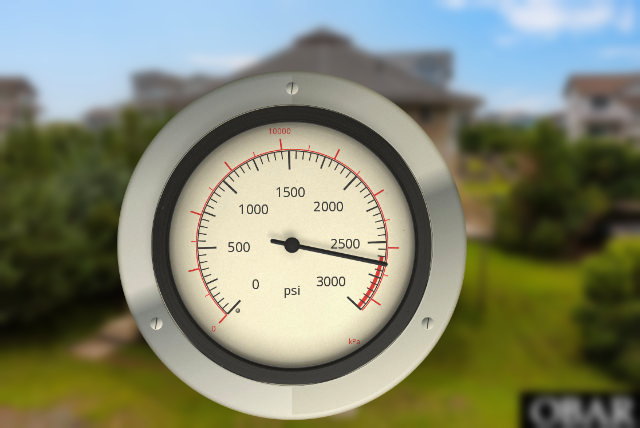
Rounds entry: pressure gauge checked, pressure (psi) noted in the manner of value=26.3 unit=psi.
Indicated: value=2650 unit=psi
